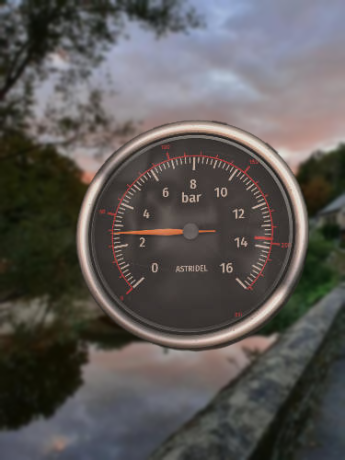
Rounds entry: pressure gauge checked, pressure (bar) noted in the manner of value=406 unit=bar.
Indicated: value=2.6 unit=bar
